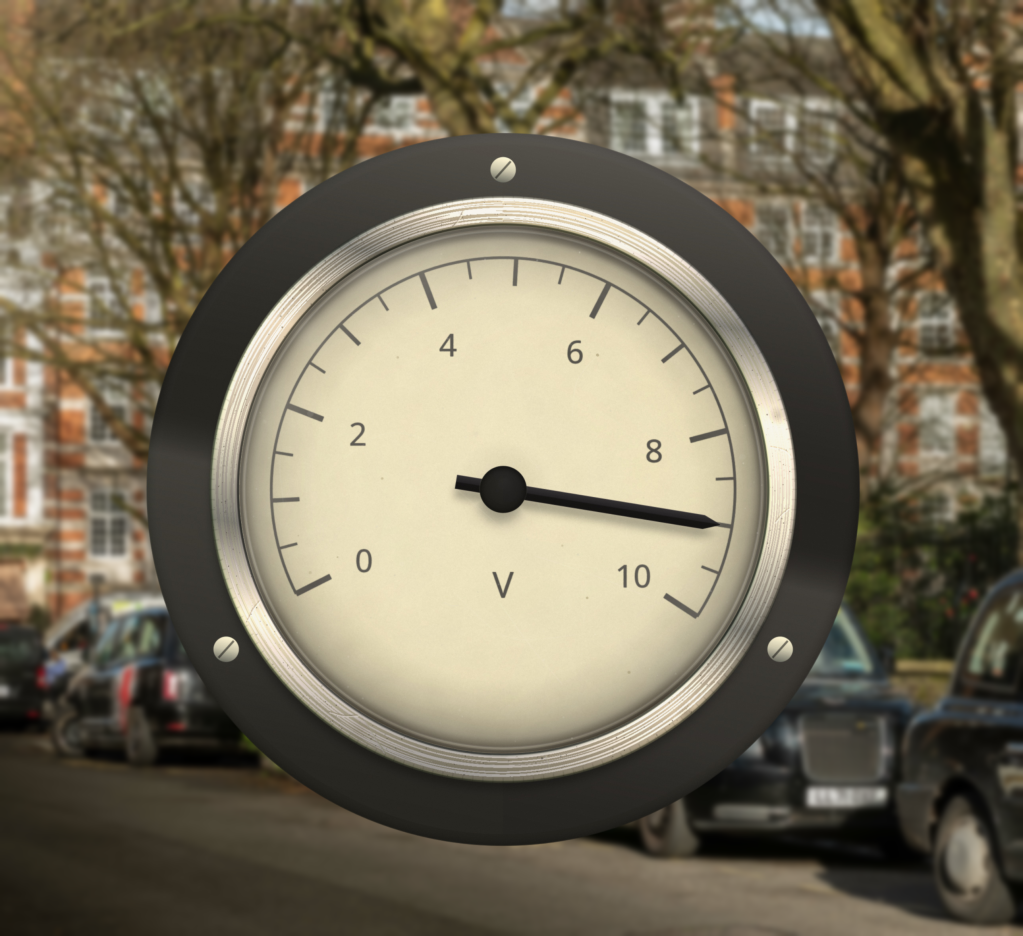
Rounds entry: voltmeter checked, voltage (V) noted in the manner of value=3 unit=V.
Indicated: value=9 unit=V
